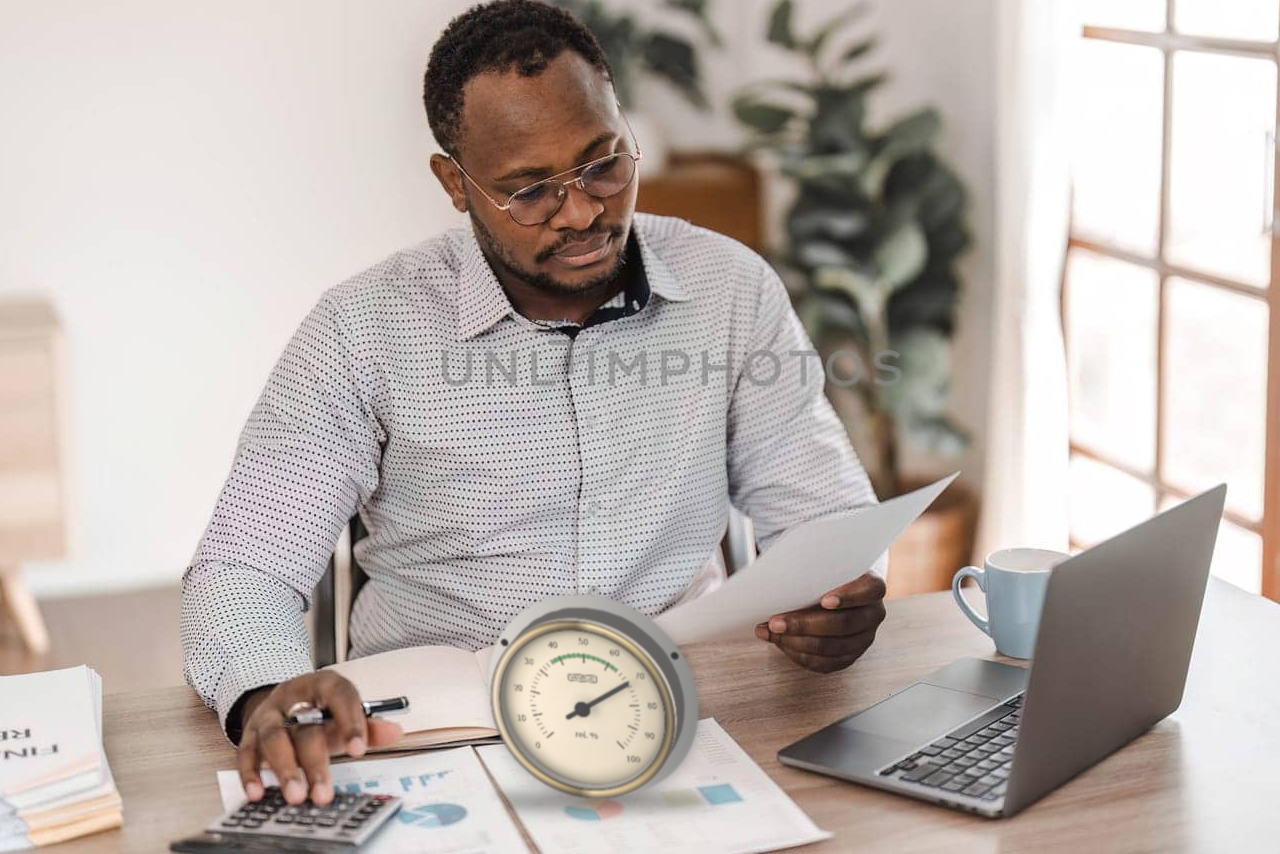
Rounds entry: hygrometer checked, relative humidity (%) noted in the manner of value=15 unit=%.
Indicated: value=70 unit=%
